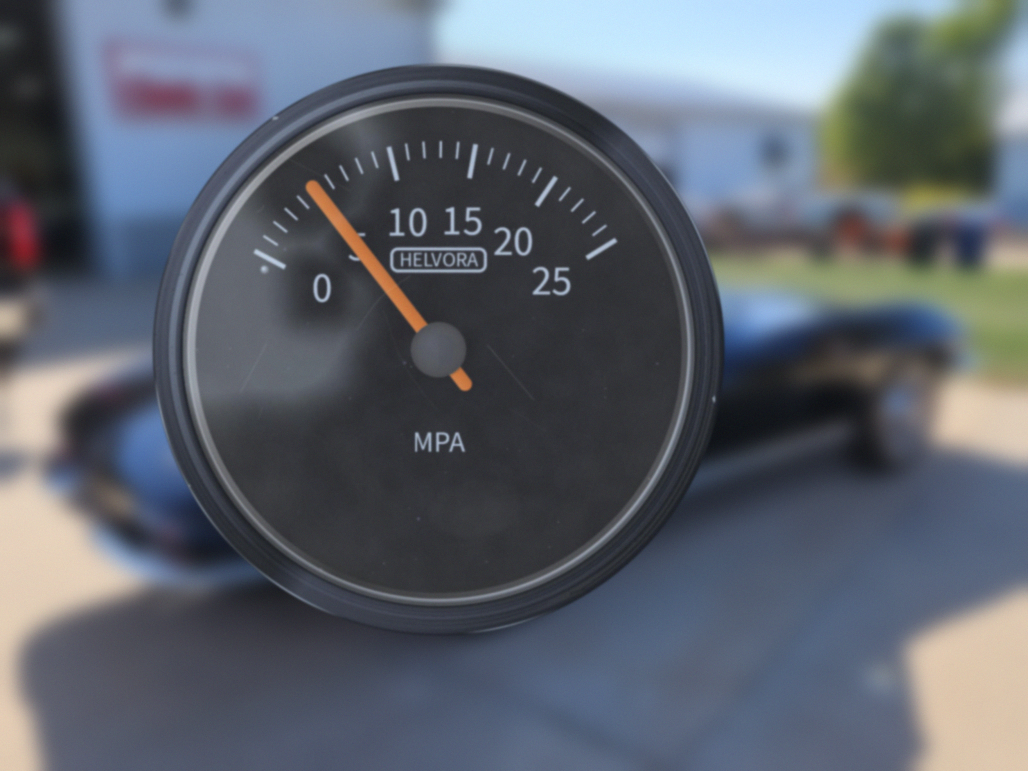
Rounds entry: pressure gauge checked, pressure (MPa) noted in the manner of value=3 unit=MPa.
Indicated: value=5 unit=MPa
